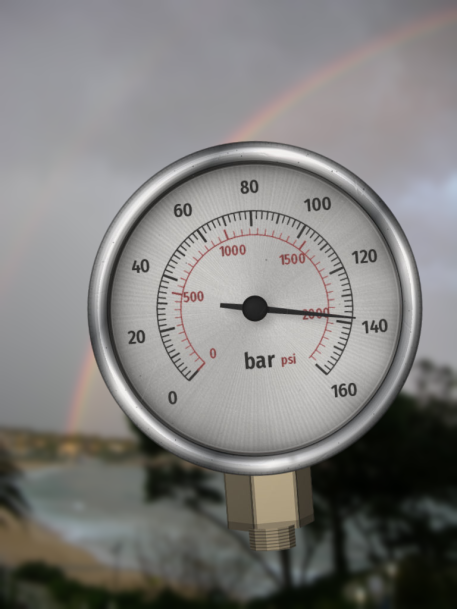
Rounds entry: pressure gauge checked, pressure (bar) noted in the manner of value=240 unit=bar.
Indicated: value=138 unit=bar
